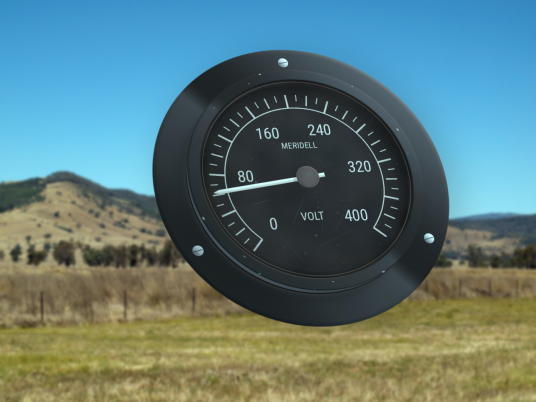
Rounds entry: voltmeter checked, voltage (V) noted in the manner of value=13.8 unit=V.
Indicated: value=60 unit=V
